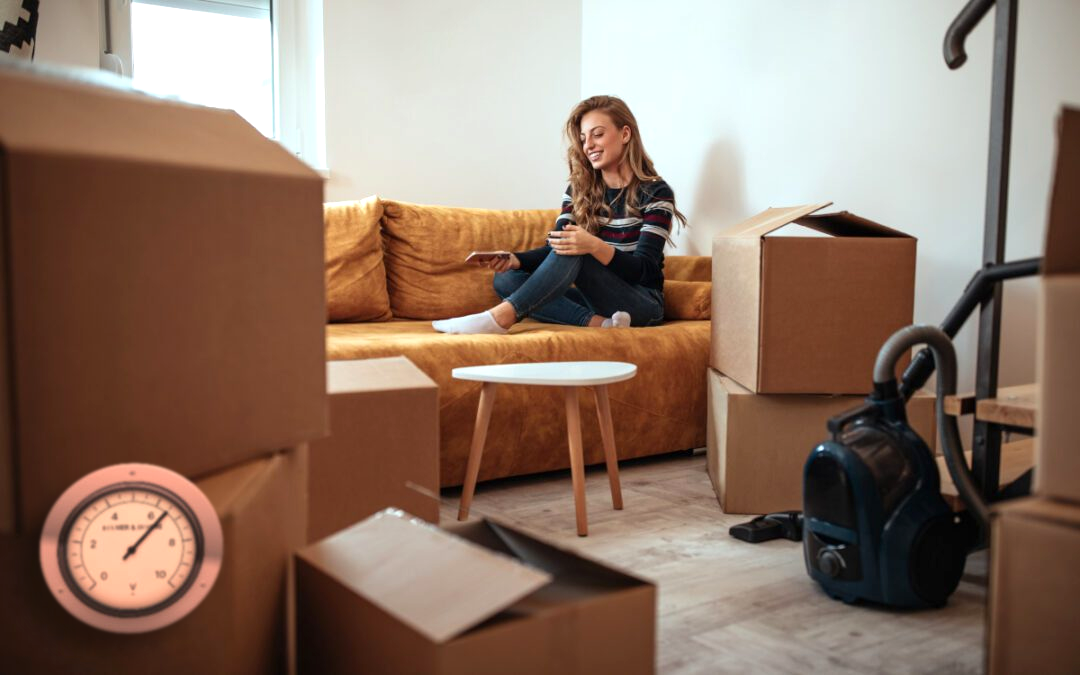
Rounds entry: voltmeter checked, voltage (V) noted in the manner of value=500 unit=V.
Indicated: value=6.5 unit=V
